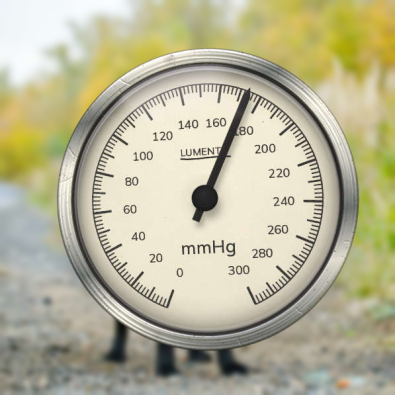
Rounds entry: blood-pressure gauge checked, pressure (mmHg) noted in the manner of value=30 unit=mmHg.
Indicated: value=174 unit=mmHg
